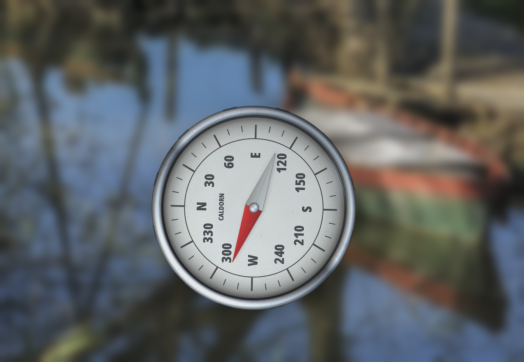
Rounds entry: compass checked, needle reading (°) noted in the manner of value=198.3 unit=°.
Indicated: value=290 unit=°
